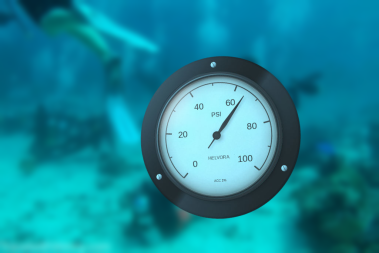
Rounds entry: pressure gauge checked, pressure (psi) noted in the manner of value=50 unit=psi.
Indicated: value=65 unit=psi
